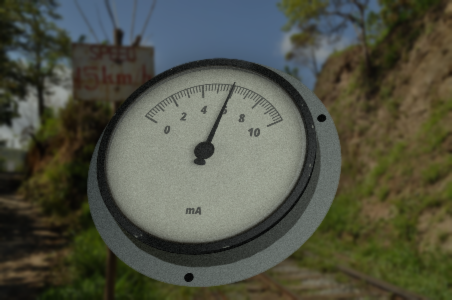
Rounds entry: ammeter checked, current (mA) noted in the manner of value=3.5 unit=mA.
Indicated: value=6 unit=mA
